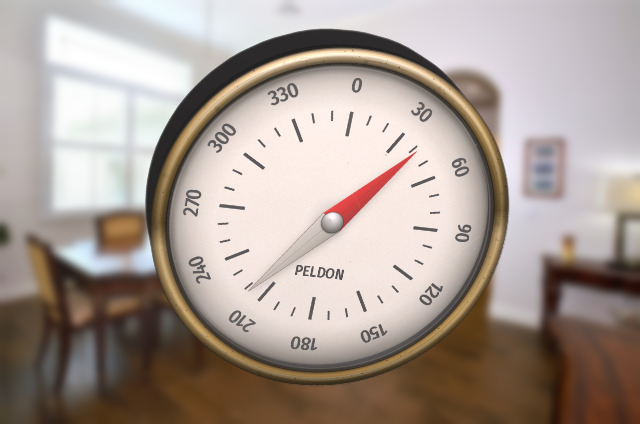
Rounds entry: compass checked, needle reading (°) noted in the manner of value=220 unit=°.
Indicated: value=40 unit=°
